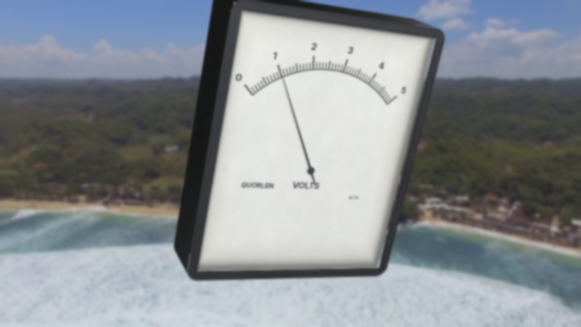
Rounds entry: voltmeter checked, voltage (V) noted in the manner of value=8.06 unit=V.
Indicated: value=1 unit=V
